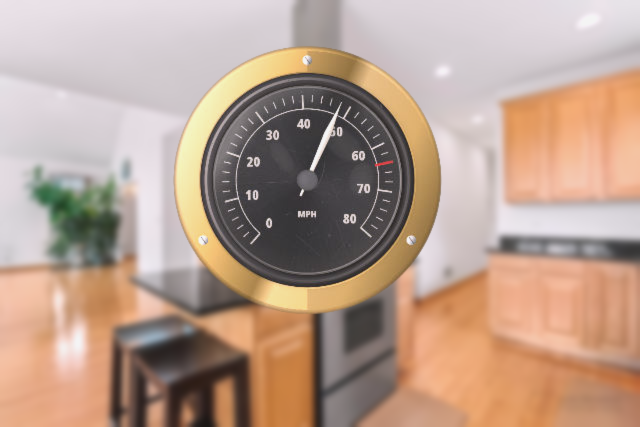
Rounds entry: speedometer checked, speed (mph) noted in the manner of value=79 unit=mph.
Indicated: value=48 unit=mph
